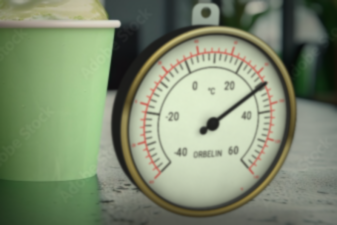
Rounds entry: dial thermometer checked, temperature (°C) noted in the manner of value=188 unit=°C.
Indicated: value=30 unit=°C
